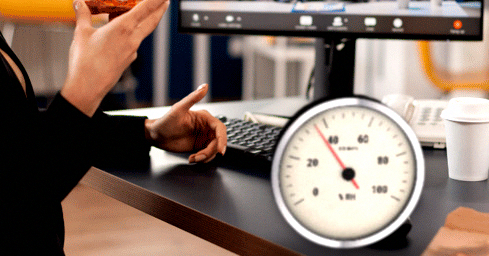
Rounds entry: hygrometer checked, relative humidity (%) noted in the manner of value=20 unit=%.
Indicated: value=36 unit=%
